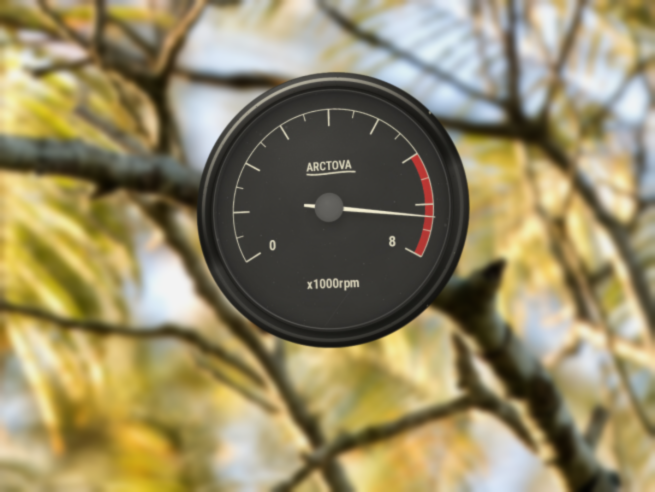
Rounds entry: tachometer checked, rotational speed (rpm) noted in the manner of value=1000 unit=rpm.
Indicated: value=7250 unit=rpm
